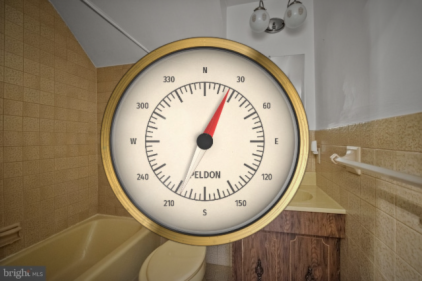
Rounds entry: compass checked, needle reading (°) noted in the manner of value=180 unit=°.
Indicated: value=25 unit=°
